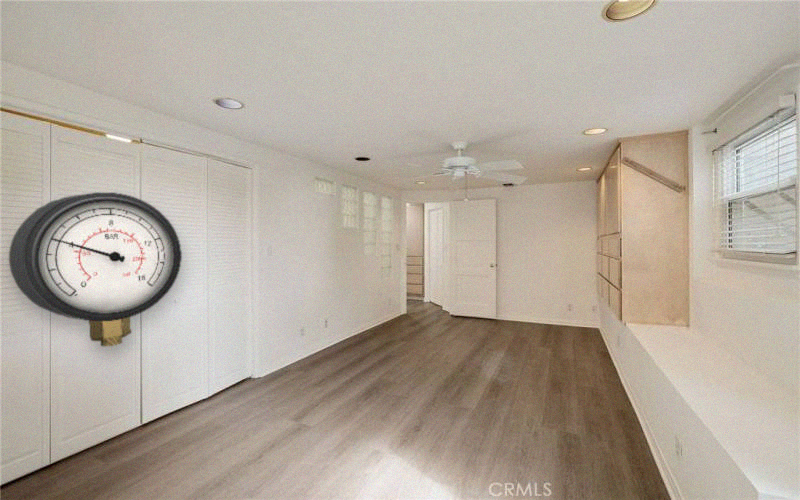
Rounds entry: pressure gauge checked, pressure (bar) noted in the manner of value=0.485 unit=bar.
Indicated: value=4 unit=bar
